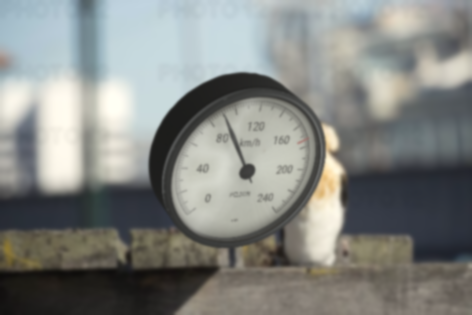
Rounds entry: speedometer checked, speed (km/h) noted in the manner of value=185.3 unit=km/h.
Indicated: value=90 unit=km/h
